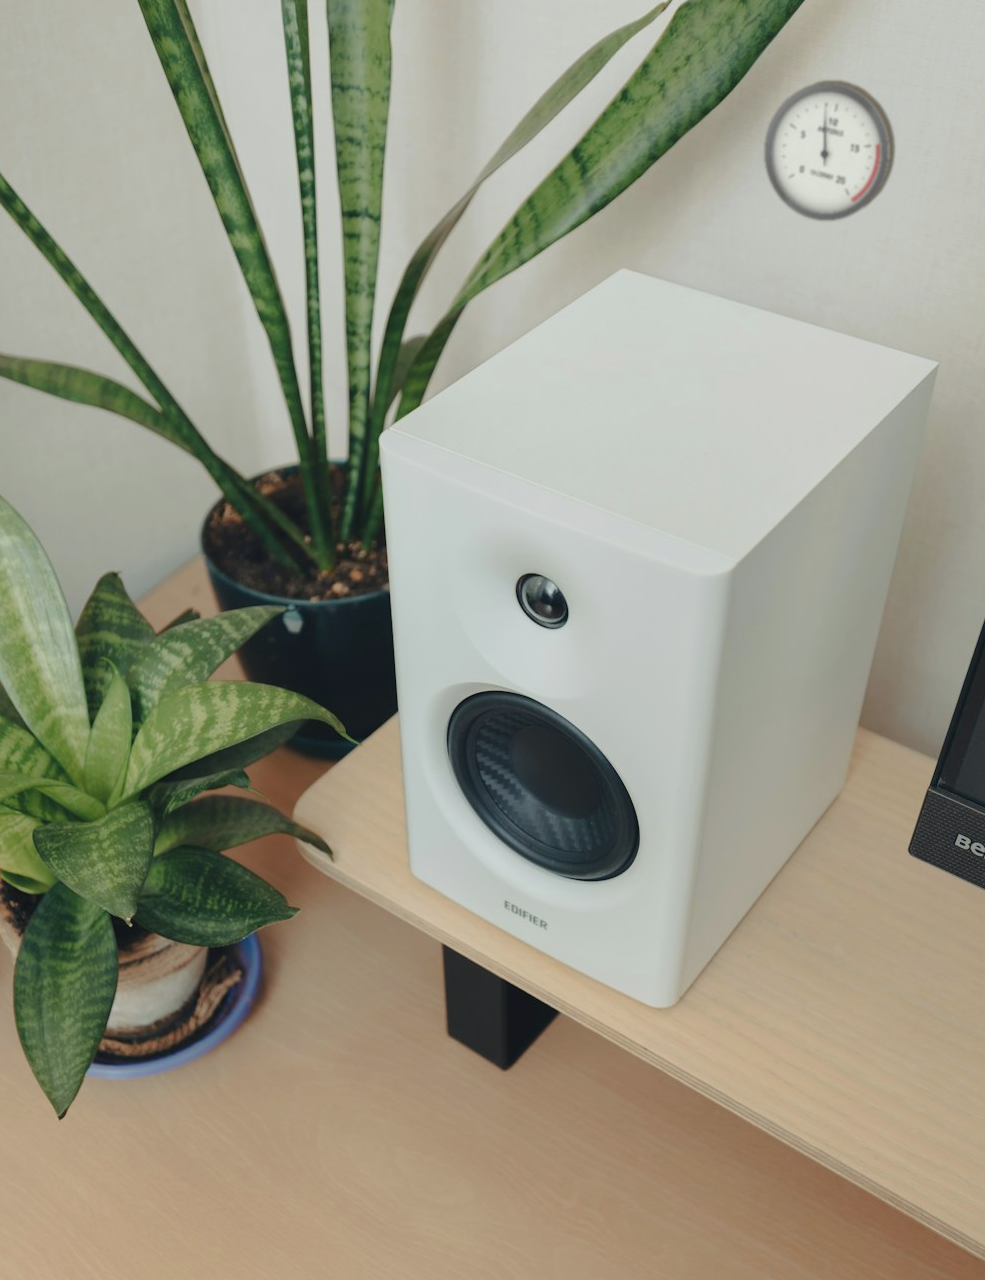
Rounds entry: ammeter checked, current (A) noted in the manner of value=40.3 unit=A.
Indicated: value=9 unit=A
